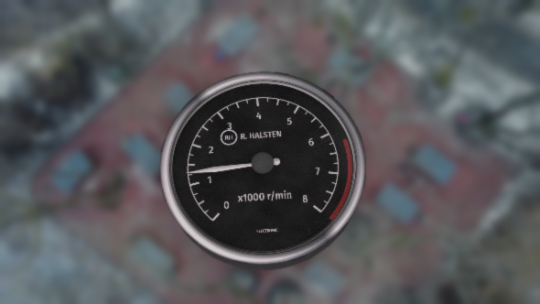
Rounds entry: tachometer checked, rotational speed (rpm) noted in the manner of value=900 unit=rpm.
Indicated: value=1250 unit=rpm
